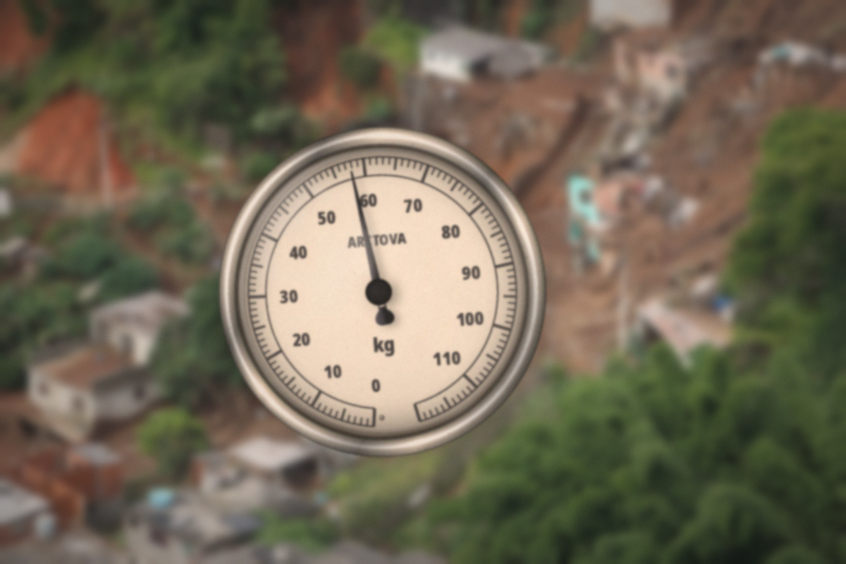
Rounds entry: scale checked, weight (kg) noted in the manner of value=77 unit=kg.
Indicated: value=58 unit=kg
